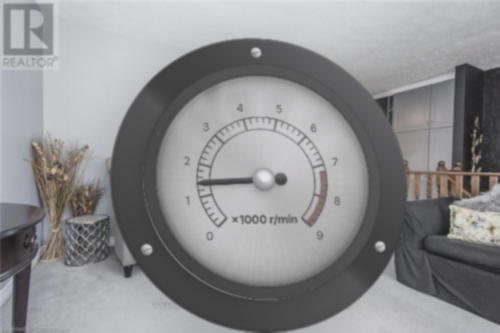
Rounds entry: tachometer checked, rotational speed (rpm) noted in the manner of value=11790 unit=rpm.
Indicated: value=1400 unit=rpm
